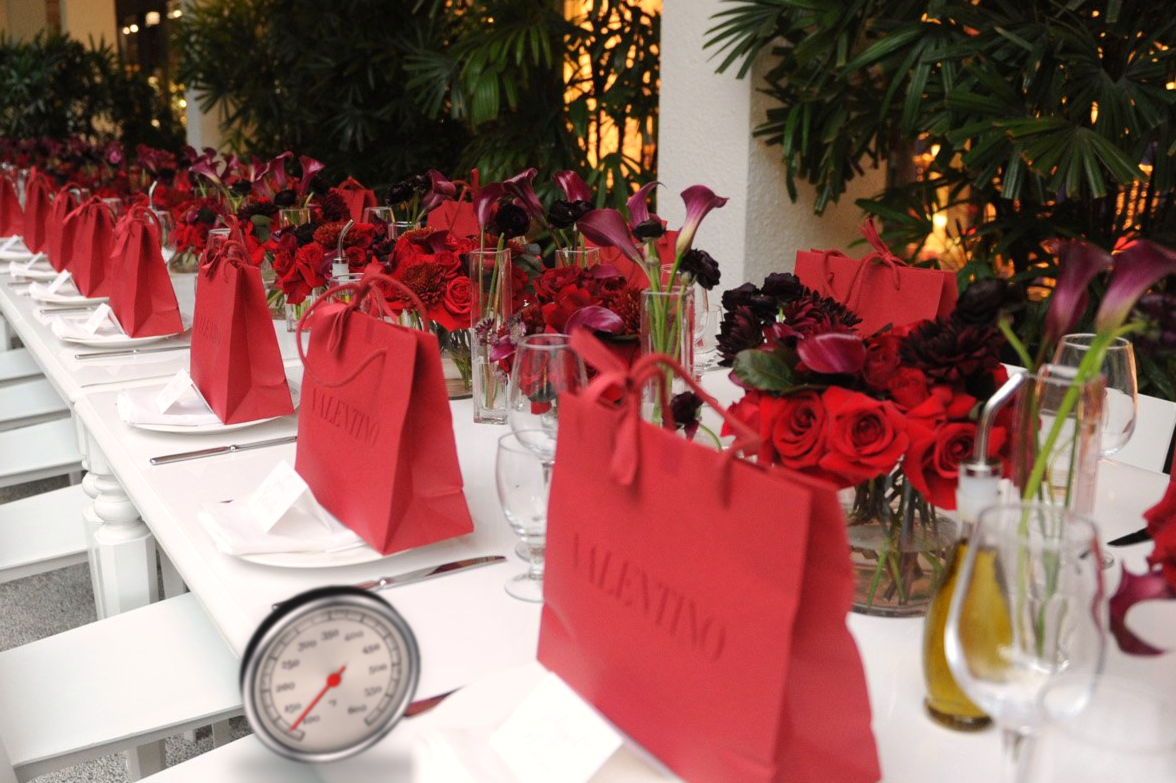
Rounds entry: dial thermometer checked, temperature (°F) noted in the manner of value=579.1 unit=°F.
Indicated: value=125 unit=°F
